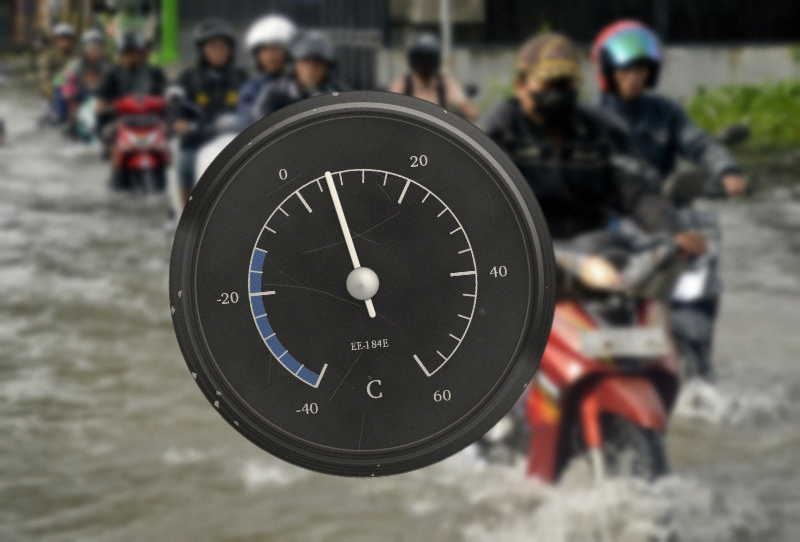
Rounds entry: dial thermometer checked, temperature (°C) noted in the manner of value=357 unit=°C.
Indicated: value=6 unit=°C
